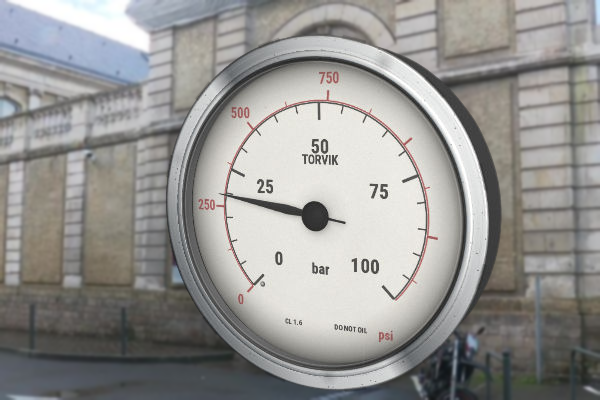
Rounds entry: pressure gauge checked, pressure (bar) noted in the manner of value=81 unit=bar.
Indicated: value=20 unit=bar
